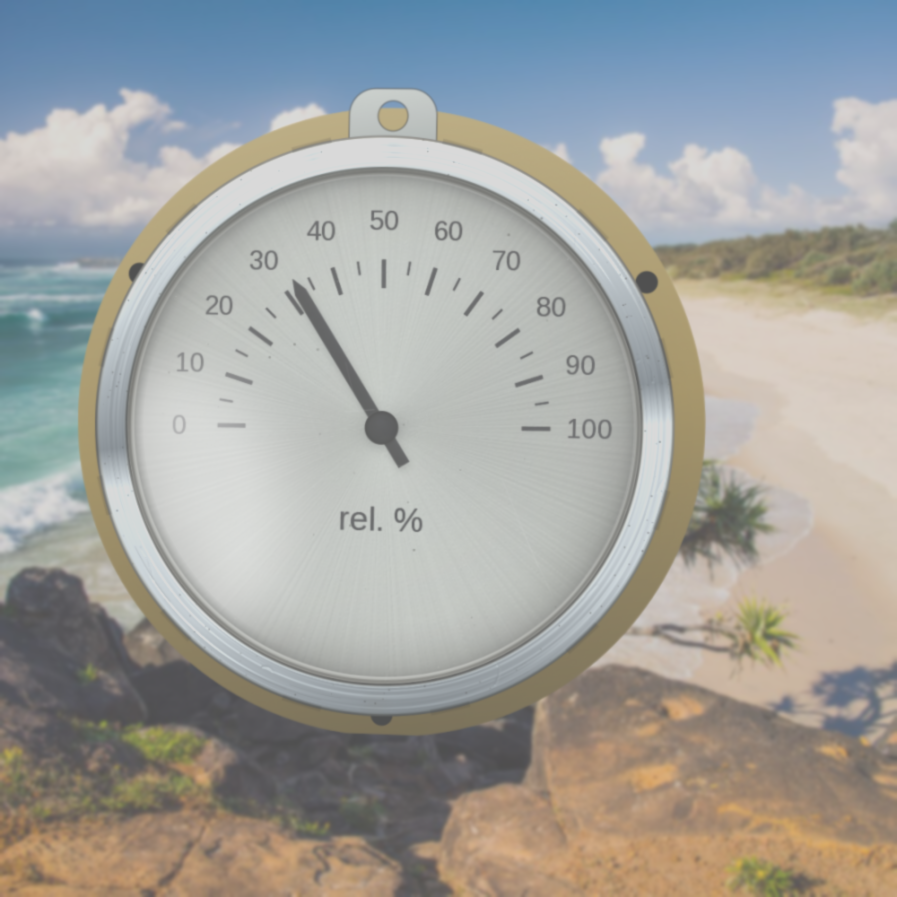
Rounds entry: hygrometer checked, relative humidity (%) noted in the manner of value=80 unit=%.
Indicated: value=32.5 unit=%
